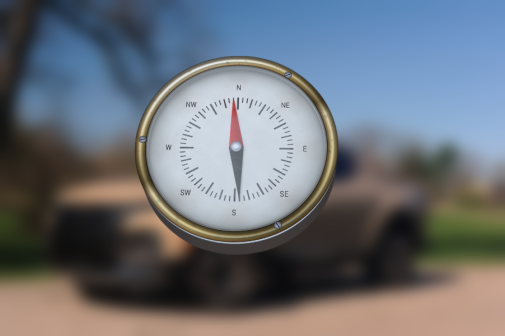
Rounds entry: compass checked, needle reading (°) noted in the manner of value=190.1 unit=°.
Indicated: value=355 unit=°
